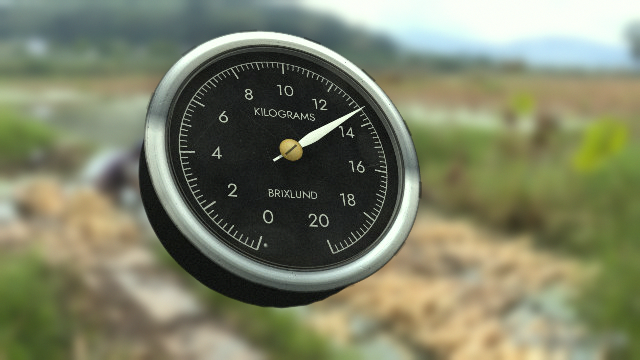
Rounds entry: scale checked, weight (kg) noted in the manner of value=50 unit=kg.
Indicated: value=13.4 unit=kg
